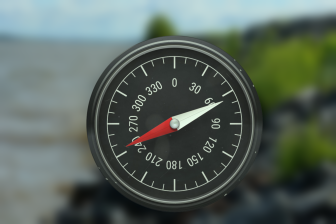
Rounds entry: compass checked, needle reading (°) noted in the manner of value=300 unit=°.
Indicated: value=245 unit=°
